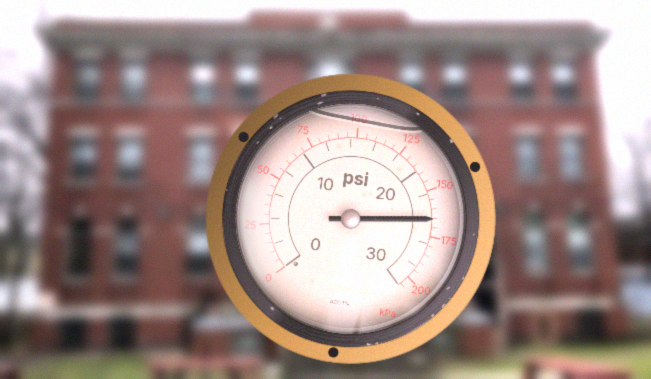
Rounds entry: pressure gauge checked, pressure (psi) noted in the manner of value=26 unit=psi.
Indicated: value=24 unit=psi
